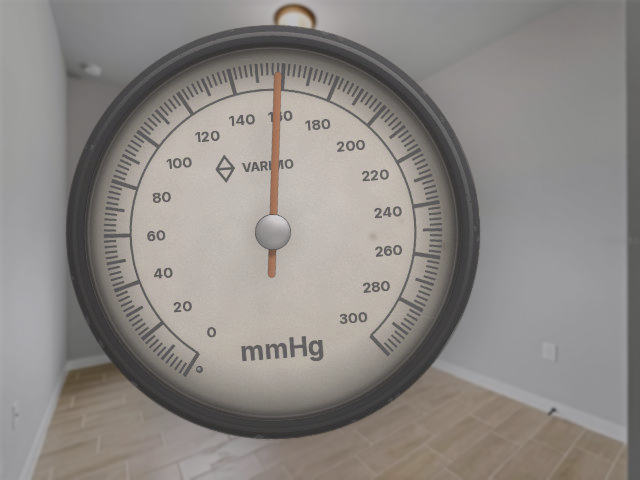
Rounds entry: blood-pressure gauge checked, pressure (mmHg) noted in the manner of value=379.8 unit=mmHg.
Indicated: value=158 unit=mmHg
